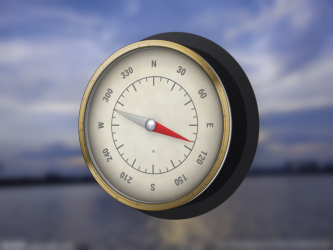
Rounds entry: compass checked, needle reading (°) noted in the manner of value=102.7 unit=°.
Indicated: value=110 unit=°
